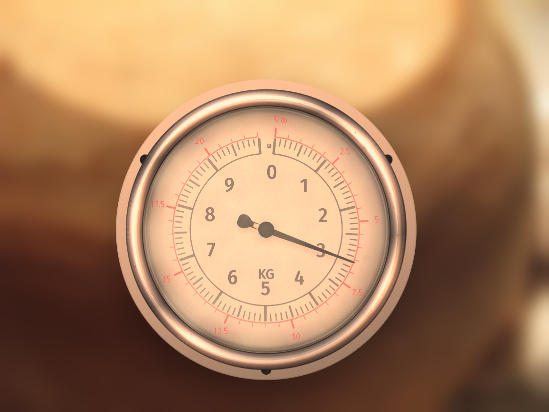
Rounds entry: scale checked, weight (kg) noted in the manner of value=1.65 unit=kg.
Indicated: value=3 unit=kg
